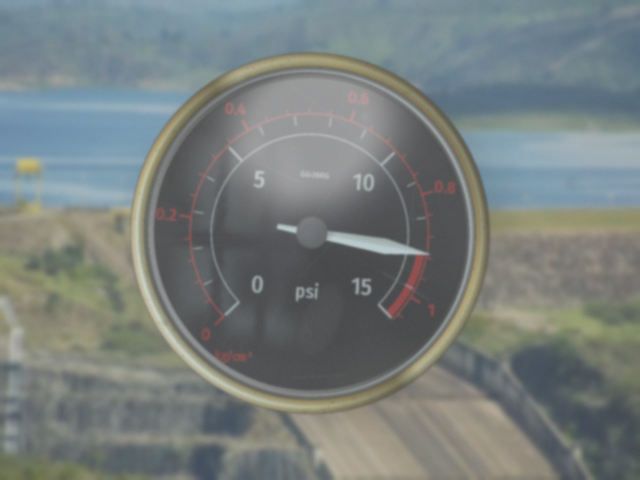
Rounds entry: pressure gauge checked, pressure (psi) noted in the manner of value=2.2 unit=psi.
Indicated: value=13 unit=psi
